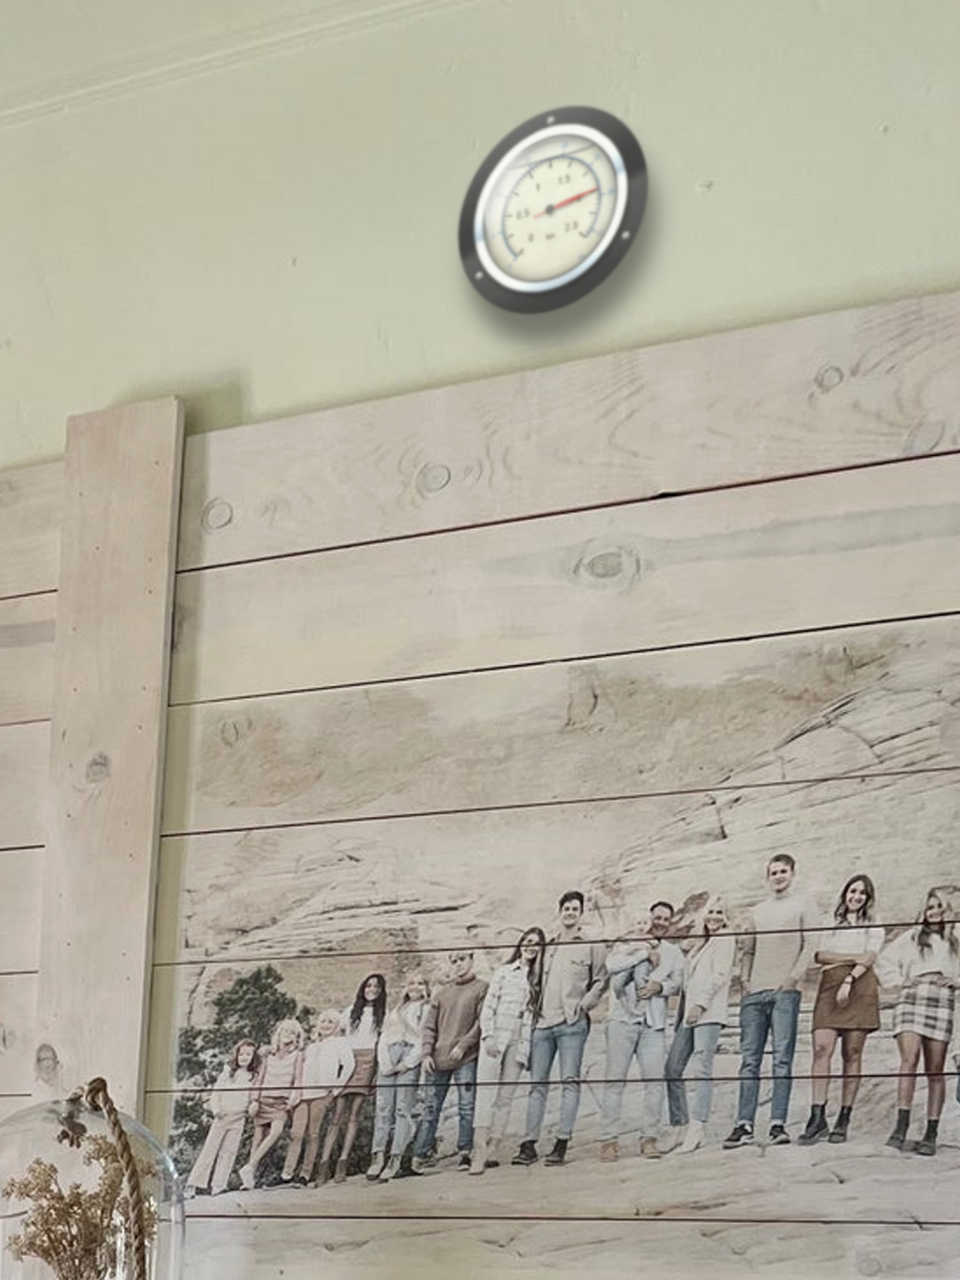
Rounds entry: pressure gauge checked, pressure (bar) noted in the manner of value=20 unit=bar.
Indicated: value=2 unit=bar
